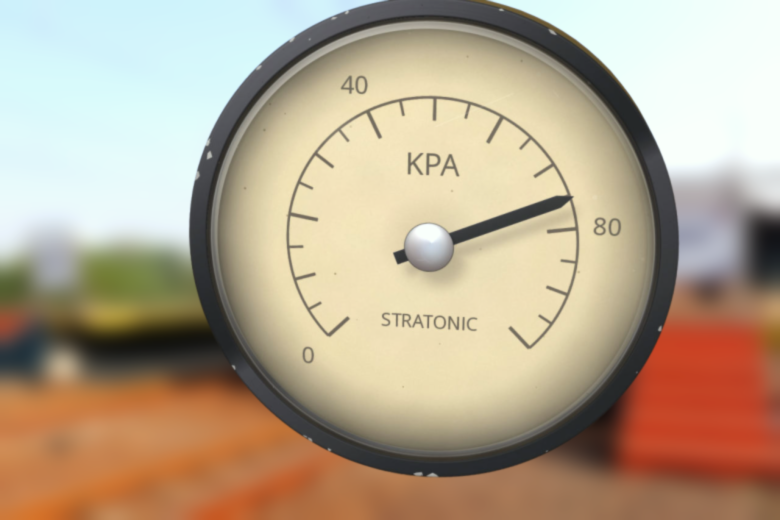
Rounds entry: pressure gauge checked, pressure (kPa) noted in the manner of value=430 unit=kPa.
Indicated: value=75 unit=kPa
